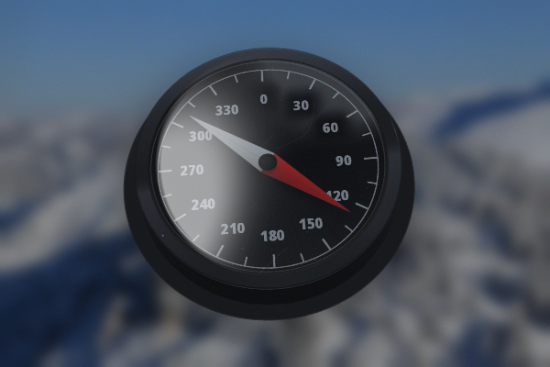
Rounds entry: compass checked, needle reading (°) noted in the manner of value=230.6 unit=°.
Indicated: value=127.5 unit=°
